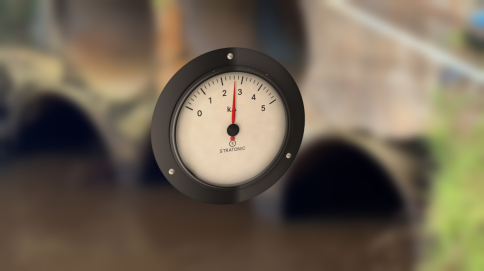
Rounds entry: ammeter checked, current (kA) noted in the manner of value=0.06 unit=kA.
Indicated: value=2.6 unit=kA
